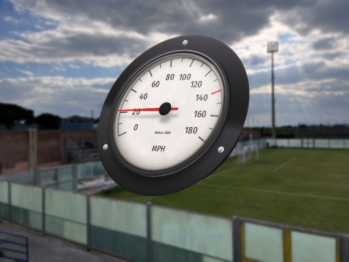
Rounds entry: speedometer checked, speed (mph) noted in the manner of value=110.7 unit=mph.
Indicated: value=20 unit=mph
